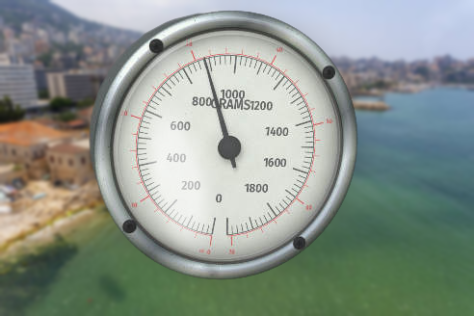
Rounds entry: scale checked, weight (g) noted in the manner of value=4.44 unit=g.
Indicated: value=880 unit=g
